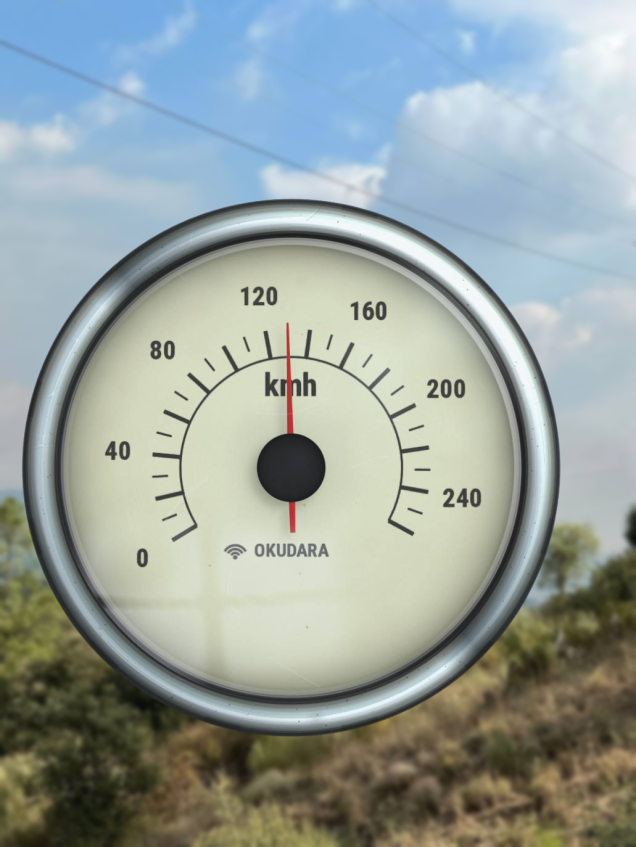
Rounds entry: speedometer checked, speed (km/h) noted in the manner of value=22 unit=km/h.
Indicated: value=130 unit=km/h
